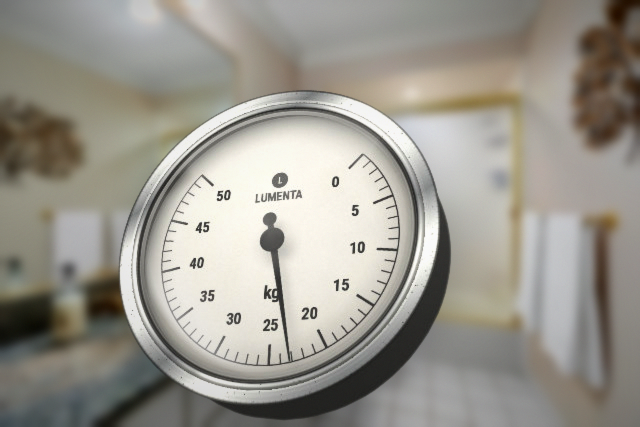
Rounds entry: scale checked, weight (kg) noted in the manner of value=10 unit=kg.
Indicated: value=23 unit=kg
